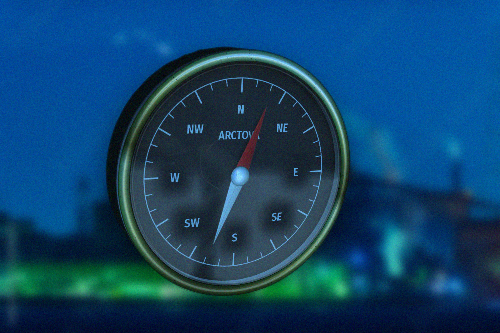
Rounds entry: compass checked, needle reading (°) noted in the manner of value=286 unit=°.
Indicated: value=20 unit=°
